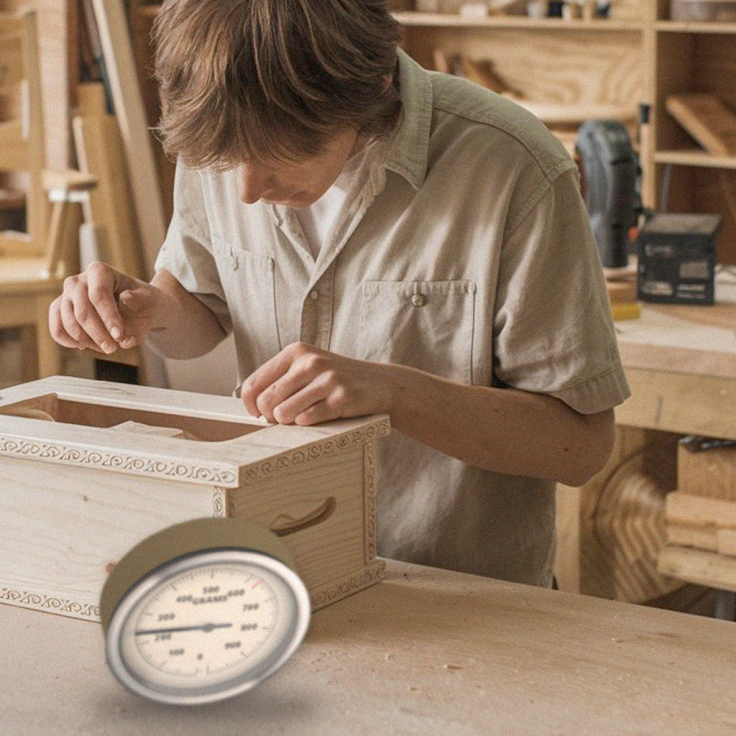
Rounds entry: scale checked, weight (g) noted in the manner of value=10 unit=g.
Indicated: value=250 unit=g
